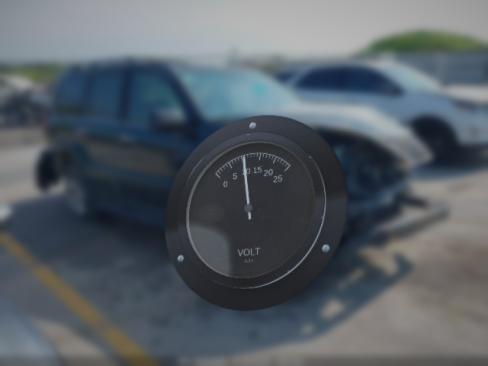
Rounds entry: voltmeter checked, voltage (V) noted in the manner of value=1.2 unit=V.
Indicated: value=10 unit=V
